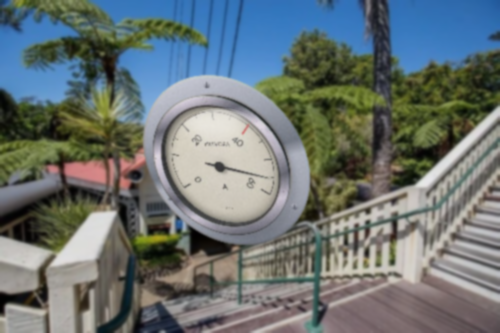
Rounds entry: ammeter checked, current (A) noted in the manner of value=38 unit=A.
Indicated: value=55 unit=A
